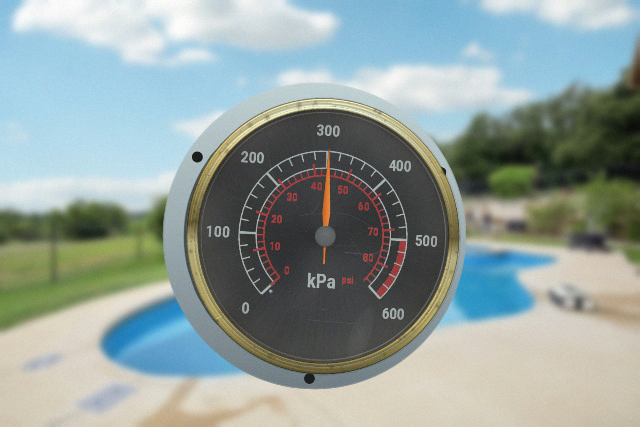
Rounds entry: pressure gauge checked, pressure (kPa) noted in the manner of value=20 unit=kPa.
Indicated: value=300 unit=kPa
